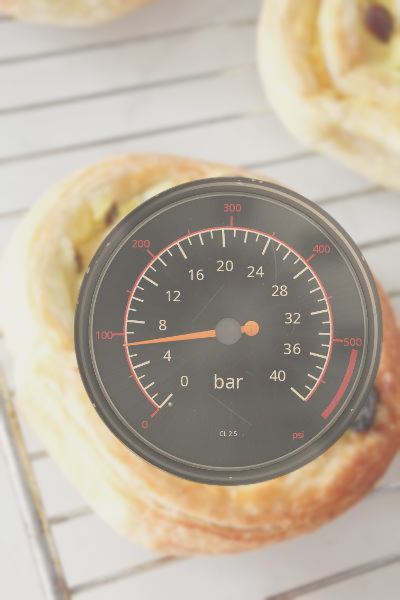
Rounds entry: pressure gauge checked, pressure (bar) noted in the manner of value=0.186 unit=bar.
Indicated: value=6 unit=bar
